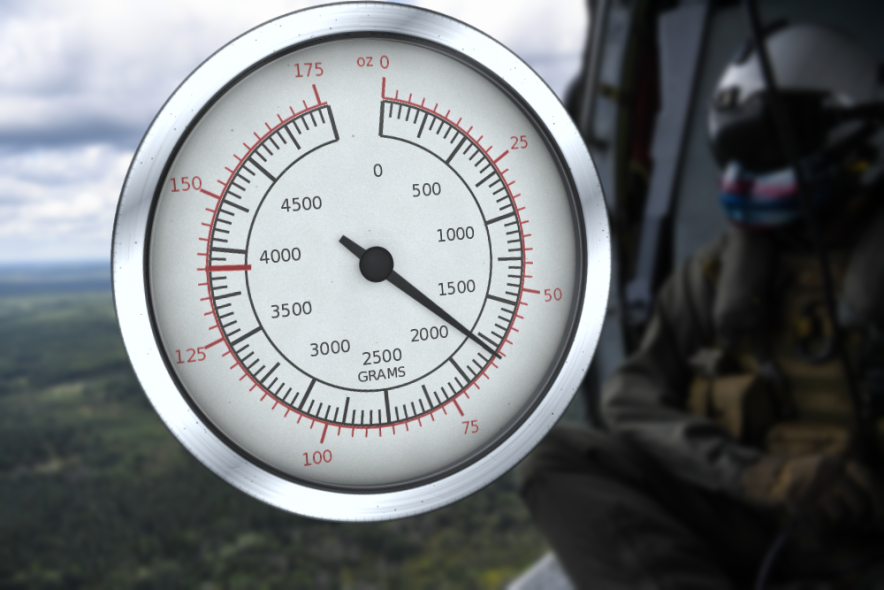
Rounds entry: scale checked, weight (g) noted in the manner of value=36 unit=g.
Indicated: value=1800 unit=g
